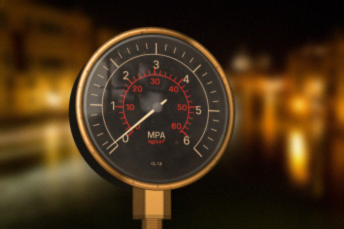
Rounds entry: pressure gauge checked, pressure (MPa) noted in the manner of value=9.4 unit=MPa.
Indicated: value=0.1 unit=MPa
